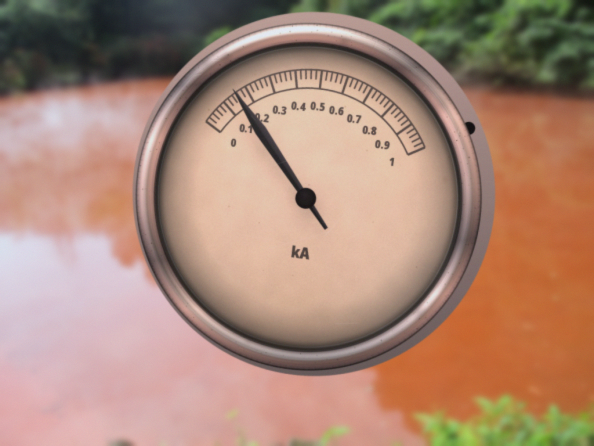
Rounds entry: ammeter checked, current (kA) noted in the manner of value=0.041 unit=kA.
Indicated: value=0.16 unit=kA
